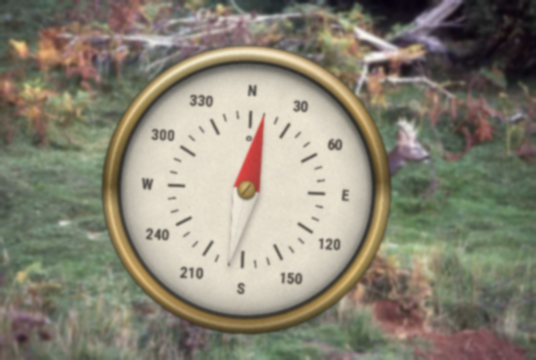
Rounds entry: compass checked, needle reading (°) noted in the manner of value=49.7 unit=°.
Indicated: value=10 unit=°
